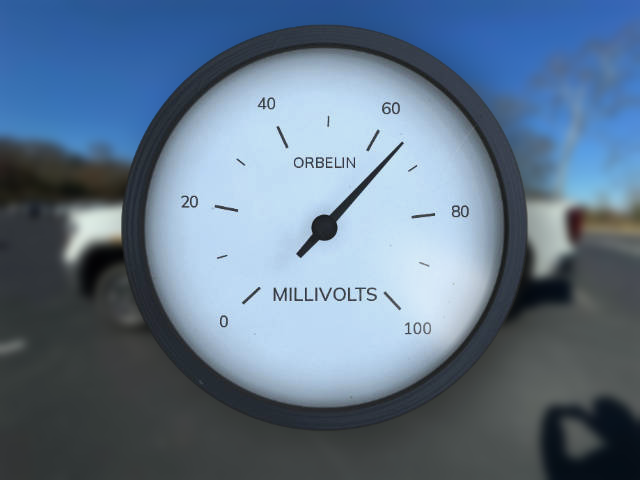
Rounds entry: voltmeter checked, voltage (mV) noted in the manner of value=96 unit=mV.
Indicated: value=65 unit=mV
